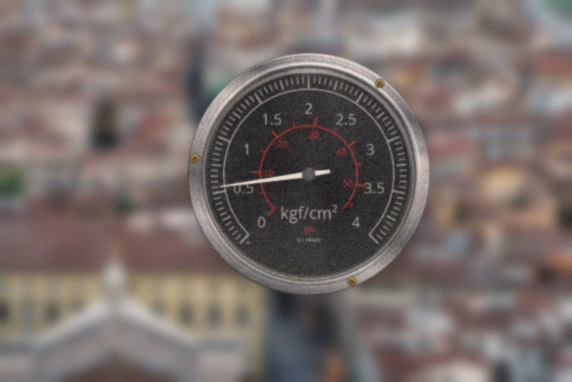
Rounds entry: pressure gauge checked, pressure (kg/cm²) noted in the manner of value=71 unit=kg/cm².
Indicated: value=0.55 unit=kg/cm²
